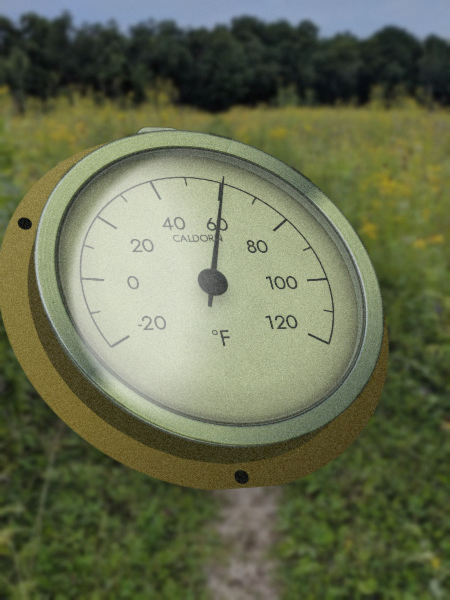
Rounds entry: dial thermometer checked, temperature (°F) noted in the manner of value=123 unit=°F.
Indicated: value=60 unit=°F
